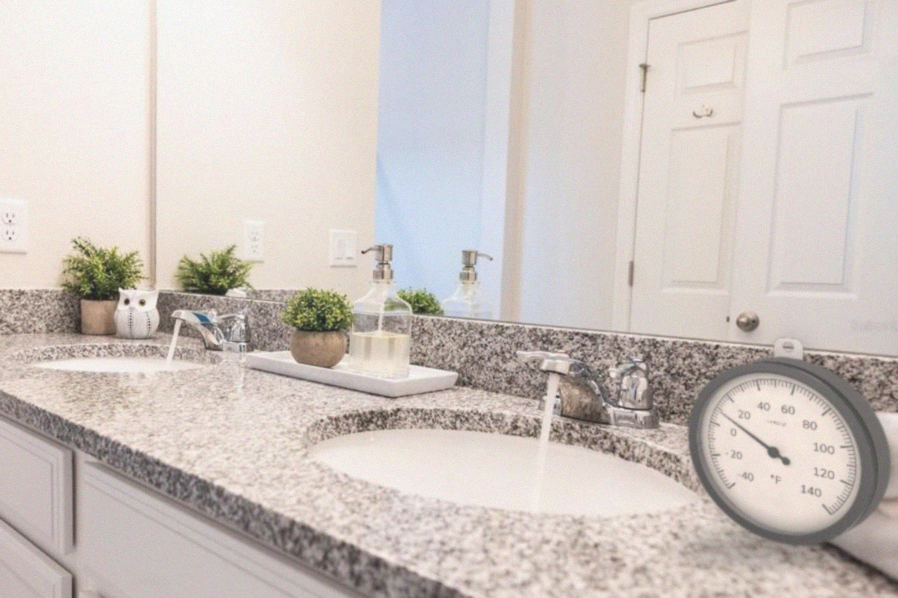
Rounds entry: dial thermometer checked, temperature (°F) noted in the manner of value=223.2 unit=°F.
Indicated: value=10 unit=°F
